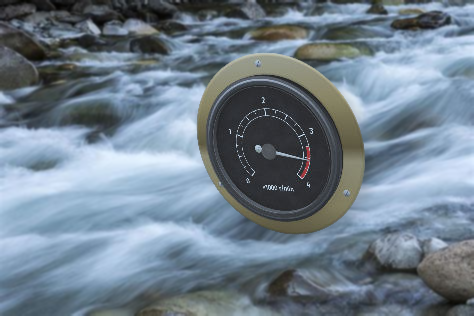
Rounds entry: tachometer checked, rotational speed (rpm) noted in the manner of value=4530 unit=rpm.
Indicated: value=3500 unit=rpm
